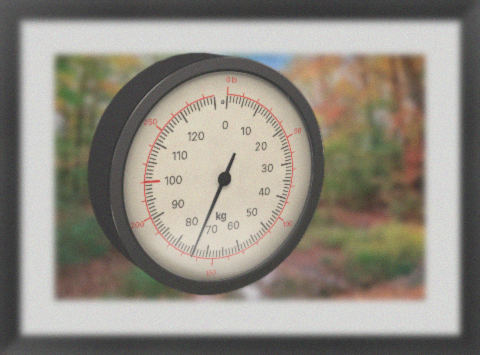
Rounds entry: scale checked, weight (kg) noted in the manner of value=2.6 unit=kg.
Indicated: value=75 unit=kg
